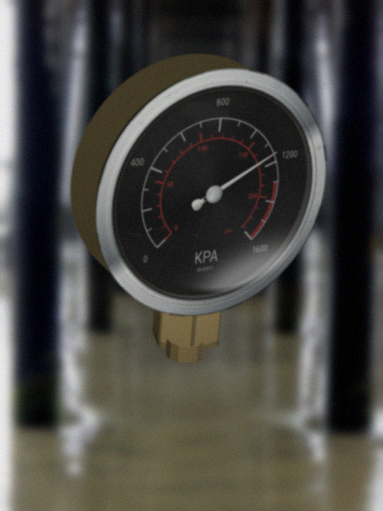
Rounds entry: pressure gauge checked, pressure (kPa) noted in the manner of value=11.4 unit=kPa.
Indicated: value=1150 unit=kPa
